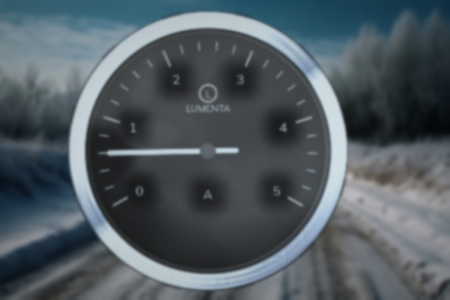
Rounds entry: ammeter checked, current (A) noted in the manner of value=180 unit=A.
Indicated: value=0.6 unit=A
